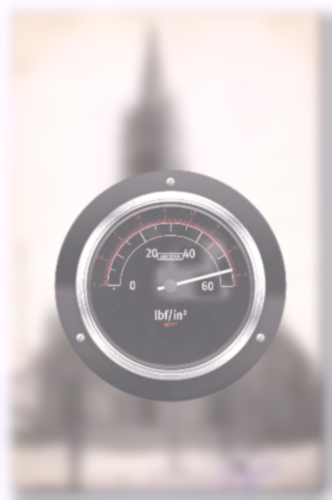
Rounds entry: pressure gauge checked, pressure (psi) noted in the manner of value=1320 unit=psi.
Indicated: value=55 unit=psi
